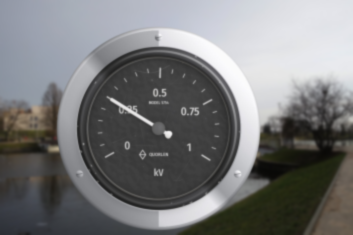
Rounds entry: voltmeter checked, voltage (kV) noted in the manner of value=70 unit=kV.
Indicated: value=0.25 unit=kV
